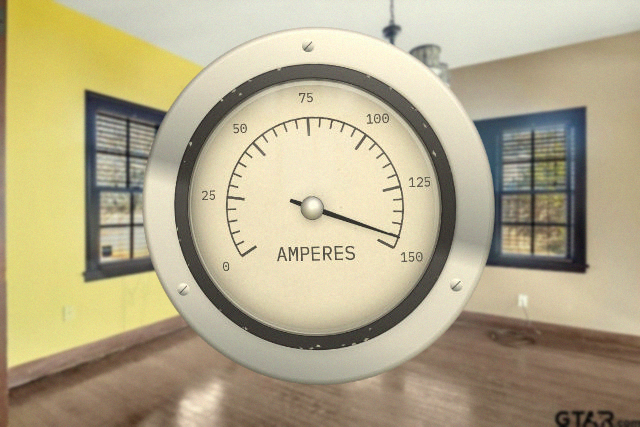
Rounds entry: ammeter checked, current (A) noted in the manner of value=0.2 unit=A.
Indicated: value=145 unit=A
